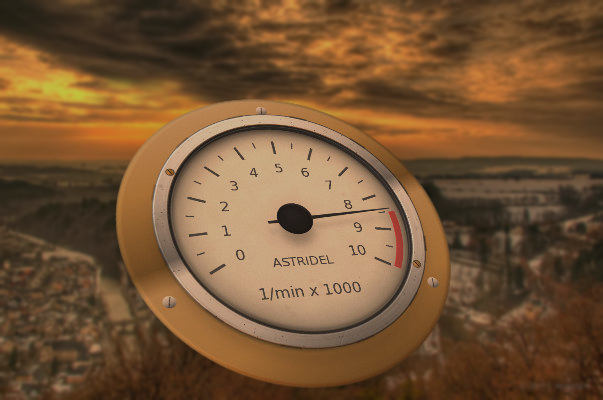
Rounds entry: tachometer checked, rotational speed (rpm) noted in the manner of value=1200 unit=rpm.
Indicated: value=8500 unit=rpm
